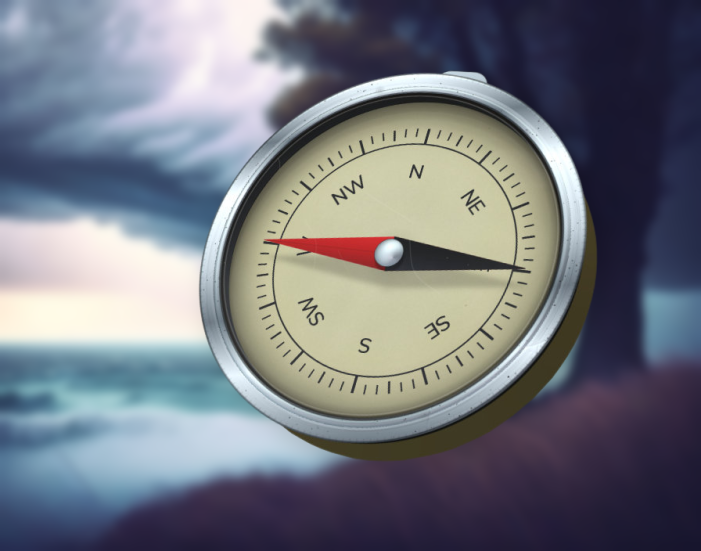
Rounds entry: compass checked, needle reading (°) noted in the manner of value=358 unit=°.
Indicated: value=270 unit=°
